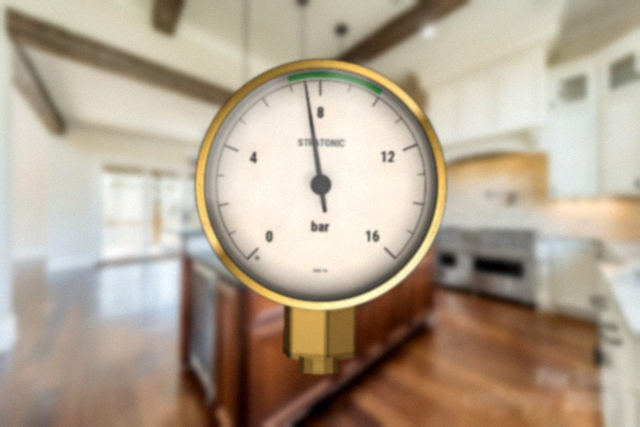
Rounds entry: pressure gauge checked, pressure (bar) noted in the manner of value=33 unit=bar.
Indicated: value=7.5 unit=bar
